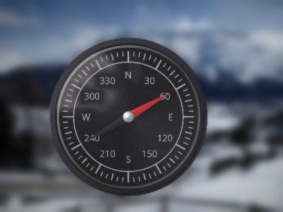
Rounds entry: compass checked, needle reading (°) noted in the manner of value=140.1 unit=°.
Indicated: value=60 unit=°
